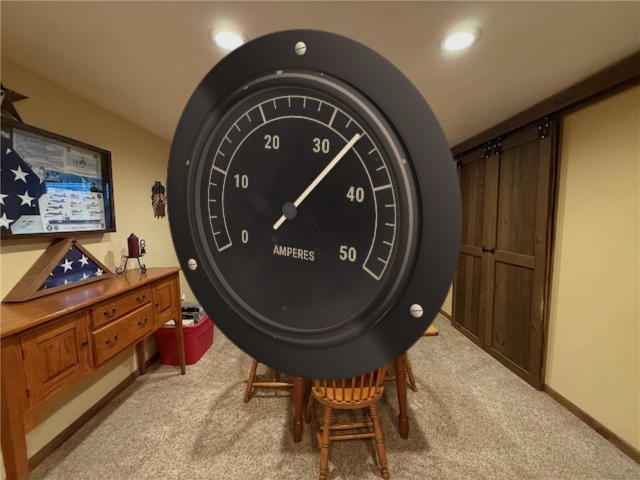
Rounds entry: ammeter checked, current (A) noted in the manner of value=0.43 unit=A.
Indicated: value=34 unit=A
